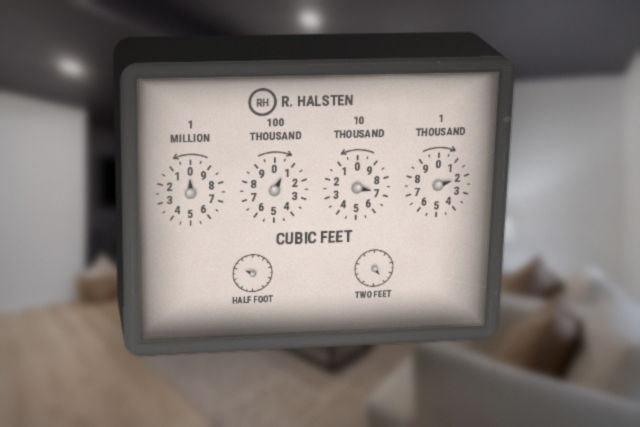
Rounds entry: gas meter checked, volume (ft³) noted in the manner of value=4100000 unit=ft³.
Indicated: value=7200 unit=ft³
